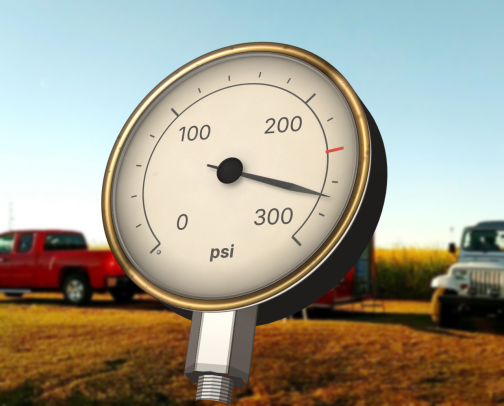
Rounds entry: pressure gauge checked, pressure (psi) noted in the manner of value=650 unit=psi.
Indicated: value=270 unit=psi
